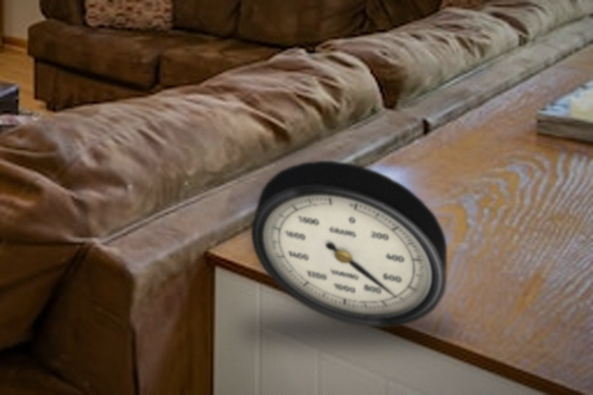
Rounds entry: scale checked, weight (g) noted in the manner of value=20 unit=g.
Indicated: value=700 unit=g
